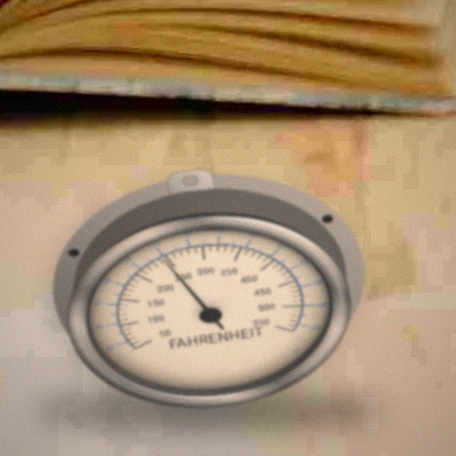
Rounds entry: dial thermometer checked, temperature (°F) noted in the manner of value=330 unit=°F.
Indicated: value=250 unit=°F
